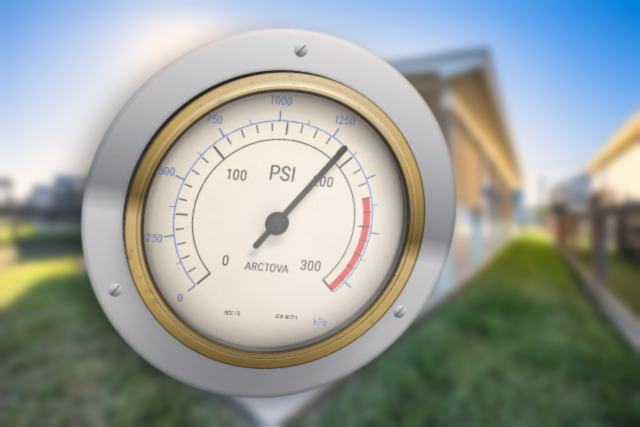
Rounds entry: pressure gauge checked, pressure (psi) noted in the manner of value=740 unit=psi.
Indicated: value=190 unit=psi
